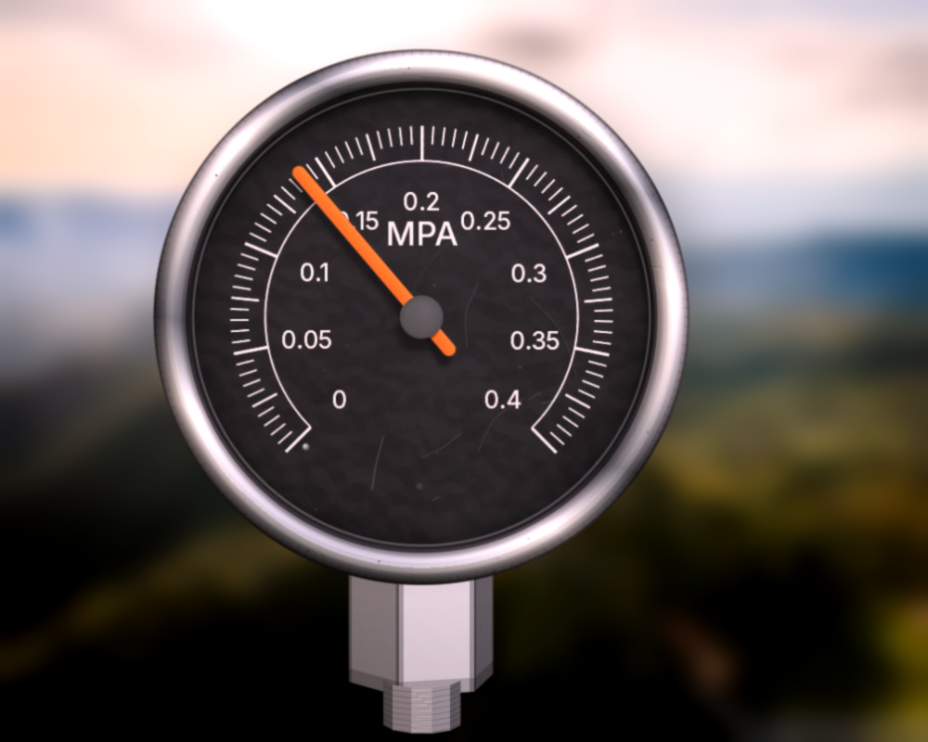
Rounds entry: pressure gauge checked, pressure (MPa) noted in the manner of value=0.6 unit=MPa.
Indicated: value=0.14 unit=MPa
